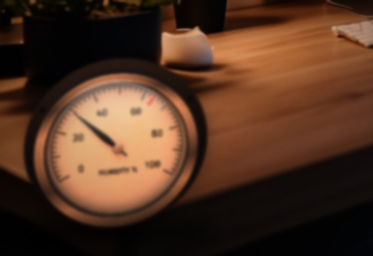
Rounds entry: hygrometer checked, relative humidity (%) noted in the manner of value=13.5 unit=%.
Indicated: value=30 unit=%
